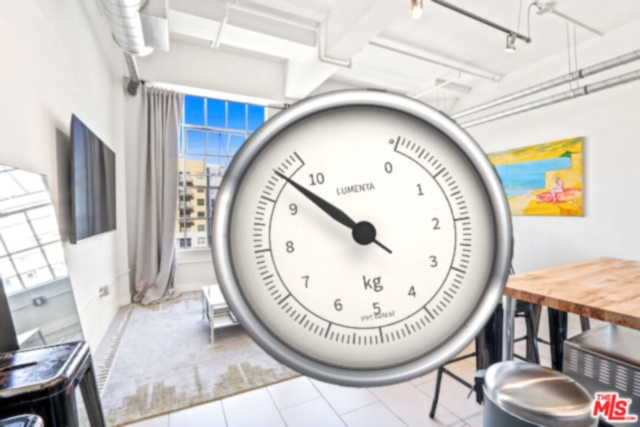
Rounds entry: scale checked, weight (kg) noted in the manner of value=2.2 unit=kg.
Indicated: value=9.5 unit=kg
